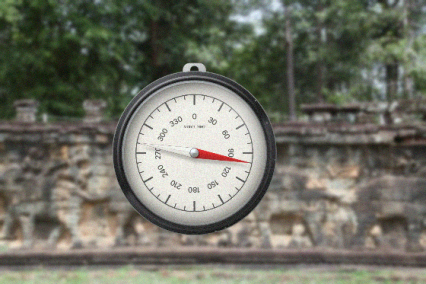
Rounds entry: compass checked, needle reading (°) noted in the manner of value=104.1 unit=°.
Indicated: value=100 unit=°
